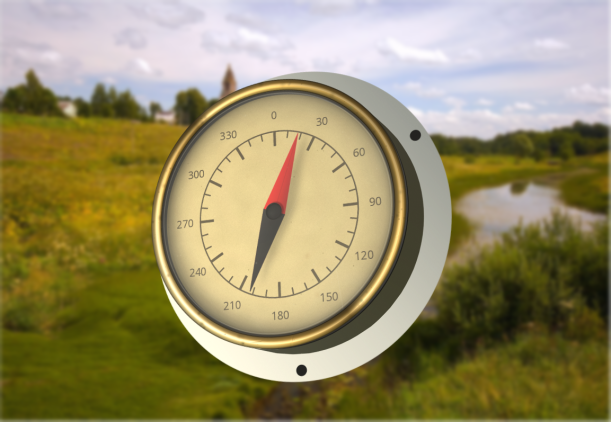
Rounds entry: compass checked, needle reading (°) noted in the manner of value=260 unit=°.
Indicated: value=20 unit=°
